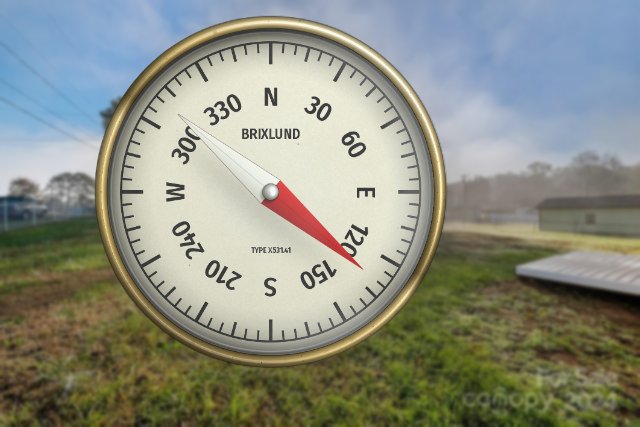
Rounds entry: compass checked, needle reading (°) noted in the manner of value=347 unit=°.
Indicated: value=130 unit=°
